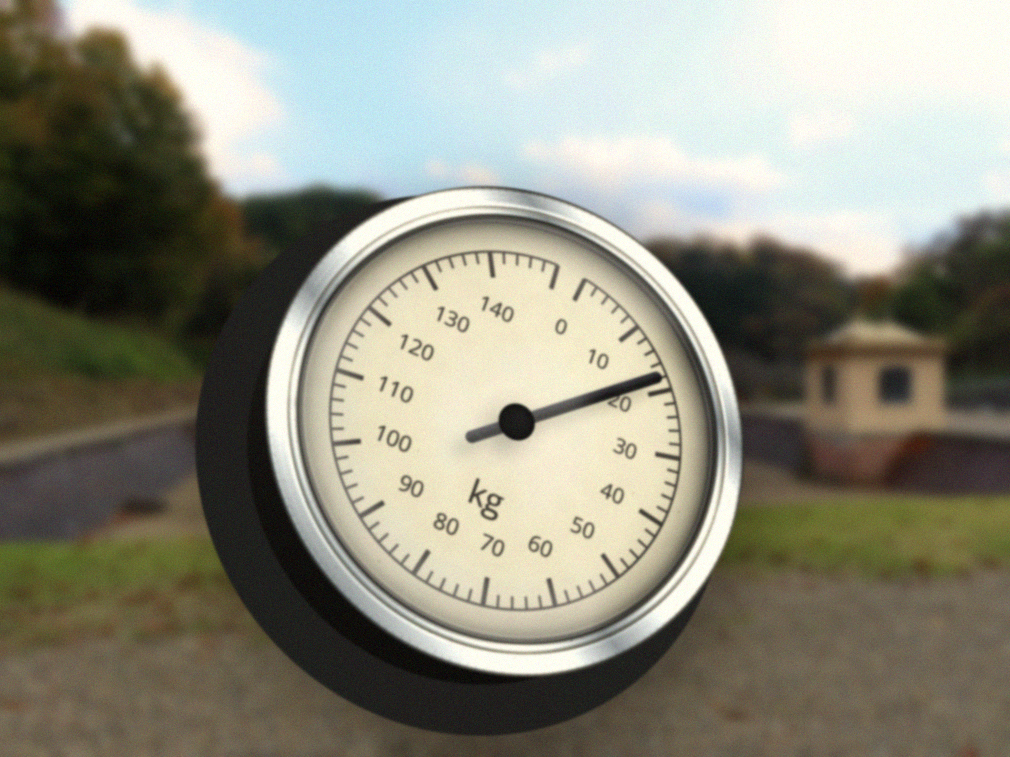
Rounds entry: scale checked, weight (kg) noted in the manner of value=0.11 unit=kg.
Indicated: value=18 unit=kg
